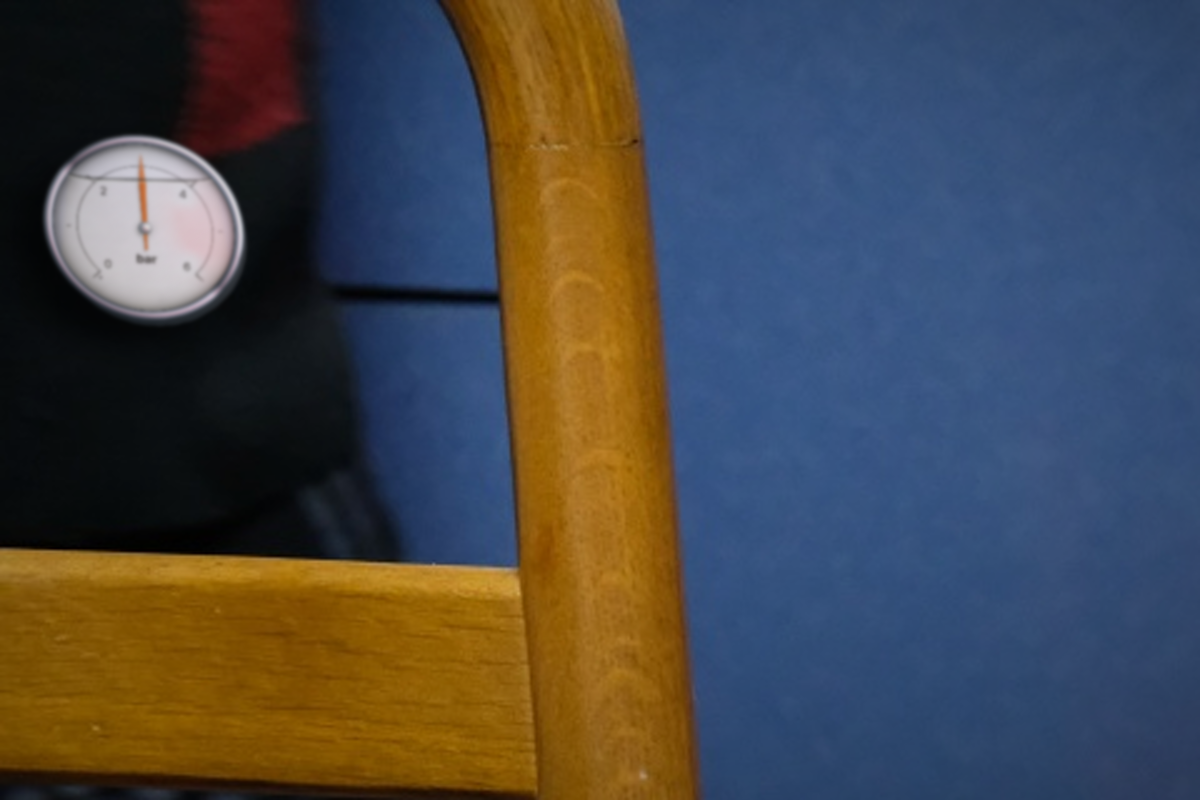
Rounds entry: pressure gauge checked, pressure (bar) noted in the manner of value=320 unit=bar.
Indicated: value=3 unit=bar
